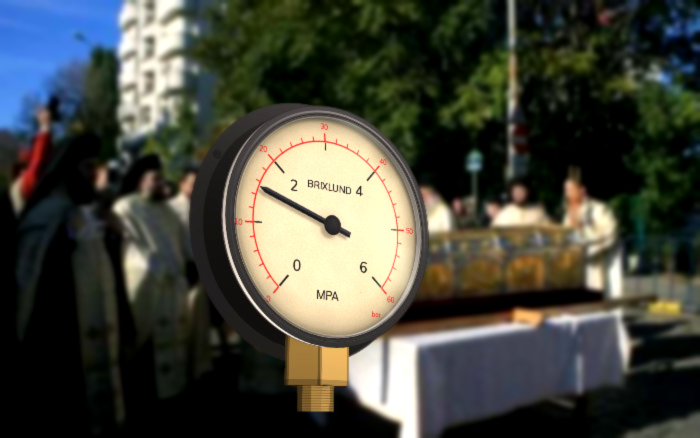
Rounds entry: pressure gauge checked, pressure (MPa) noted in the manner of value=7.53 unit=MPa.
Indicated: value=1.5 unit=MPa
